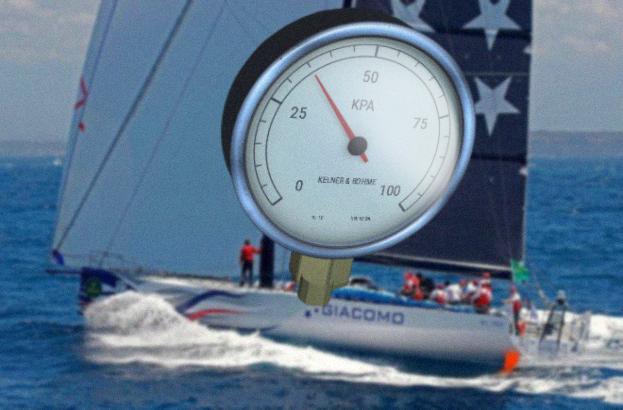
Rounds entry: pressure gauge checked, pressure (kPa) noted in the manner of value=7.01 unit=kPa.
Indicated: value=35 unit=kPa
